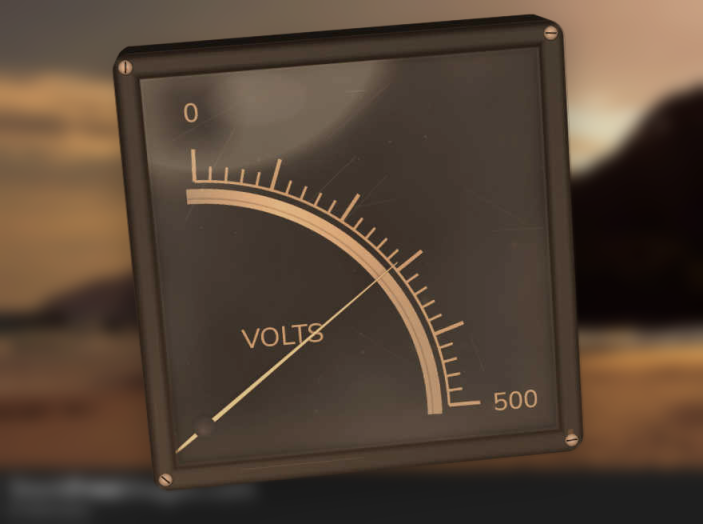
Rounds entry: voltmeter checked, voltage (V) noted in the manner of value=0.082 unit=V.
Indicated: value=290 unit=V
